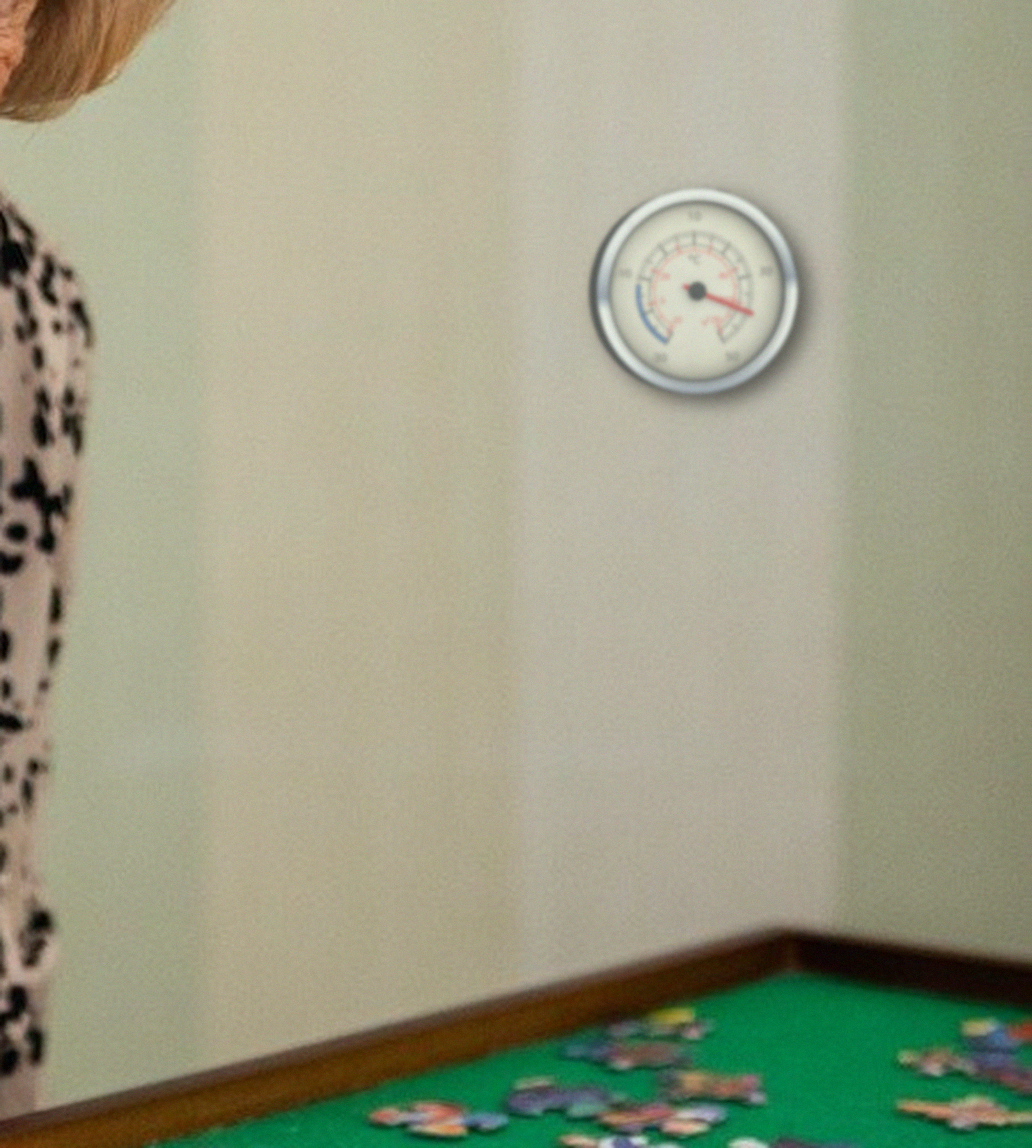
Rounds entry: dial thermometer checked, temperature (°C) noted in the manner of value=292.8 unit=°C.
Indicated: value=40 unit=°C
